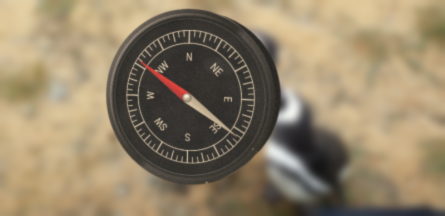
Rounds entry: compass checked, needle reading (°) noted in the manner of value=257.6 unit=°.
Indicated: value=305 unit=°
